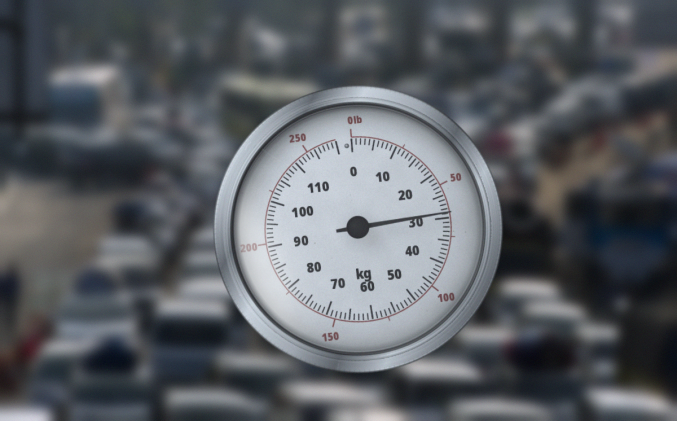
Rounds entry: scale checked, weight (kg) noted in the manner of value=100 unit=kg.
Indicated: value=29 unit=kg
